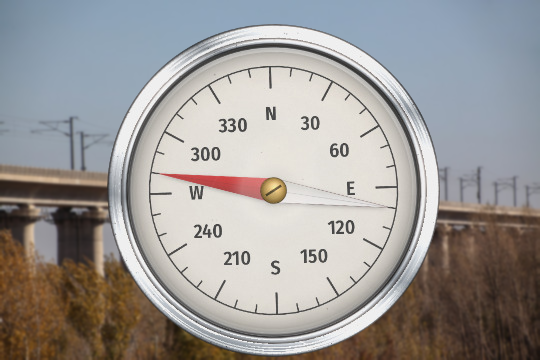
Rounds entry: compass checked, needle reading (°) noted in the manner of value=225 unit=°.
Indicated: value=280 unit=°
